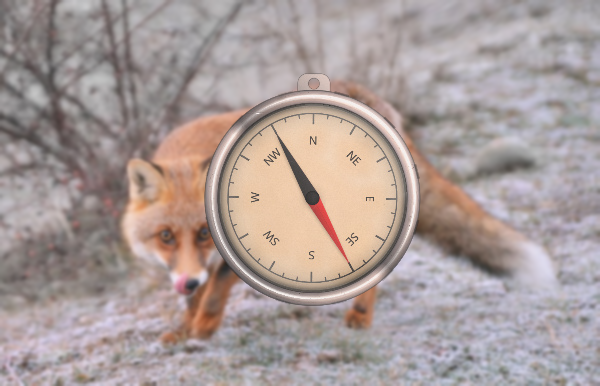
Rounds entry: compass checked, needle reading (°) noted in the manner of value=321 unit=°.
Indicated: value=150 unit=°
